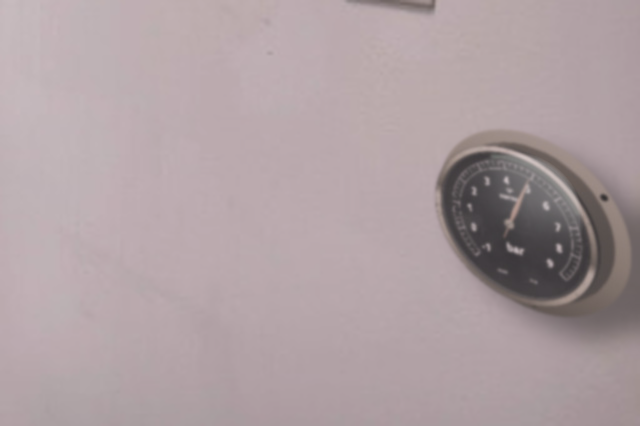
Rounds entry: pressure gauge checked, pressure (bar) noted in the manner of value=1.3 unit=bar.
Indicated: value=5 unit=bar
